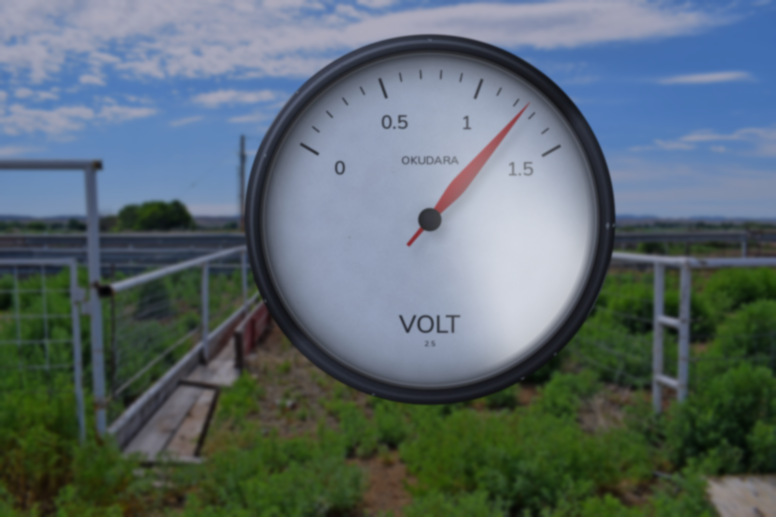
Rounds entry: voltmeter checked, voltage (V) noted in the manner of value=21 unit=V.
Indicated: value=1.25 unit=V
